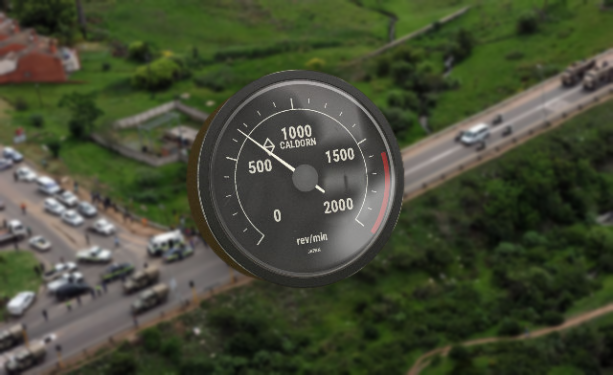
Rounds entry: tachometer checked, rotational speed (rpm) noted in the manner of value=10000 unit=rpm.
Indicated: value=650 unit=rpm
